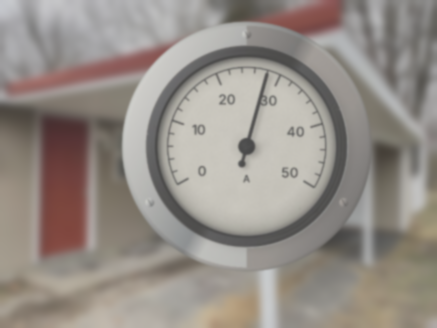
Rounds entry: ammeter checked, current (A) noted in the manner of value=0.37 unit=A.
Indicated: value=28 unit=A
